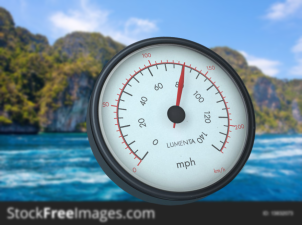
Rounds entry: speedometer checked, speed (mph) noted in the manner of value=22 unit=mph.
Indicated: value=80 unit=mph
